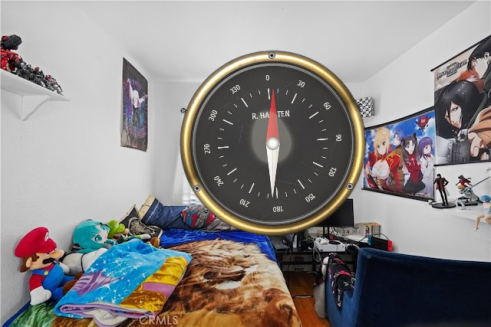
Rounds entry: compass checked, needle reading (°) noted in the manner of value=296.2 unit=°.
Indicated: value=5 unit=°
